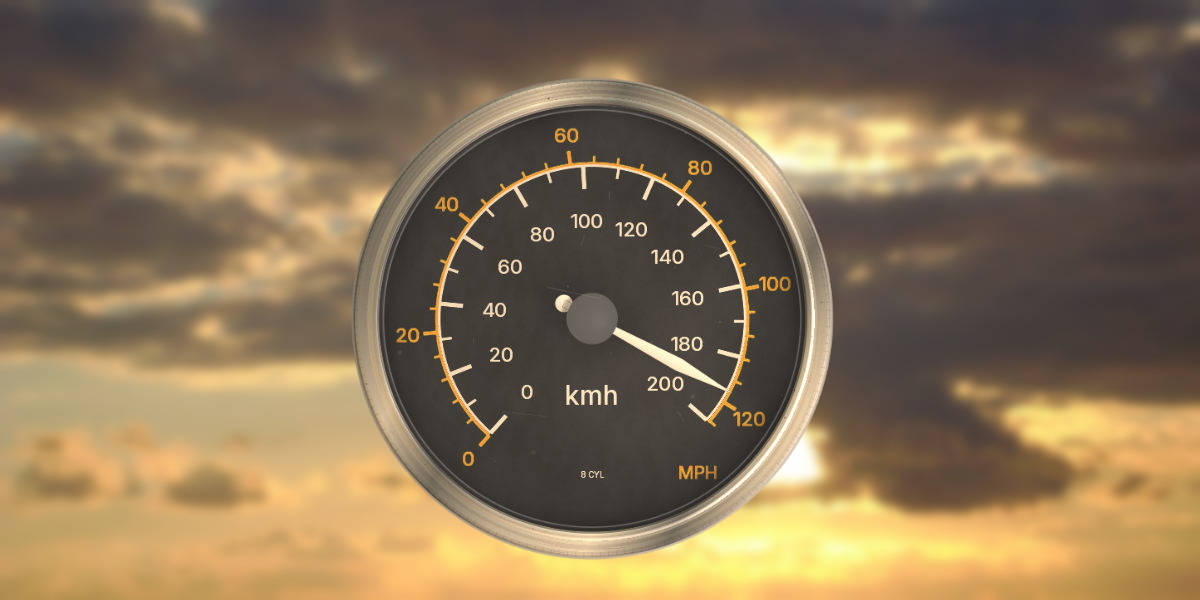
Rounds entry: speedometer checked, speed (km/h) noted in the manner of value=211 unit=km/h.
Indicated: value=190 unit=km/h
